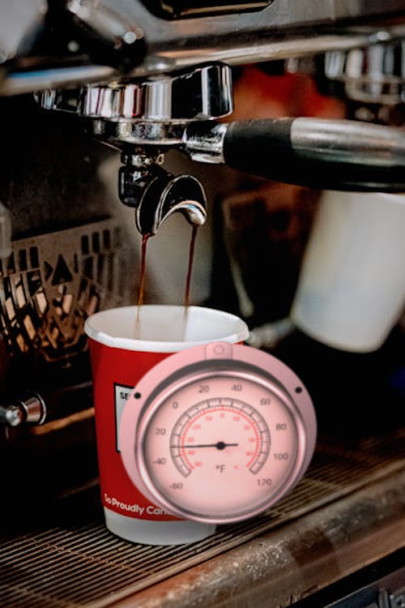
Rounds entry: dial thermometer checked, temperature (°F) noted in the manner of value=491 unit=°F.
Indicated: value=-30 unit=°F
